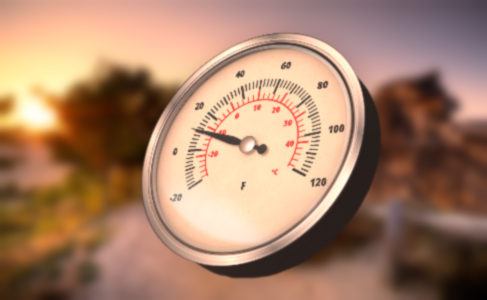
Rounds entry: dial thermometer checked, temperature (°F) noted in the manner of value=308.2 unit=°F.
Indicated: value=10 unit=°F
